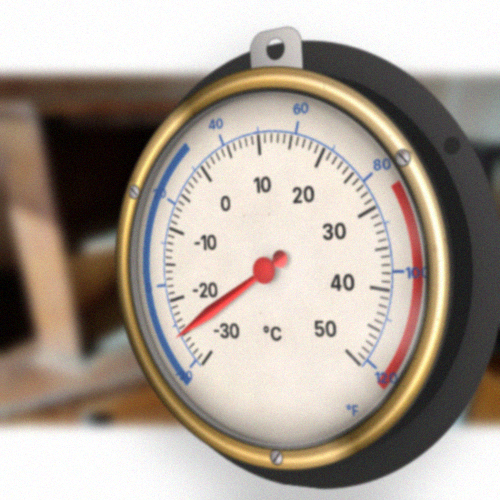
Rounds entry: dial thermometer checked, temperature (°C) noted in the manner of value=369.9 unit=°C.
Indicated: value=-25 unit=°C
